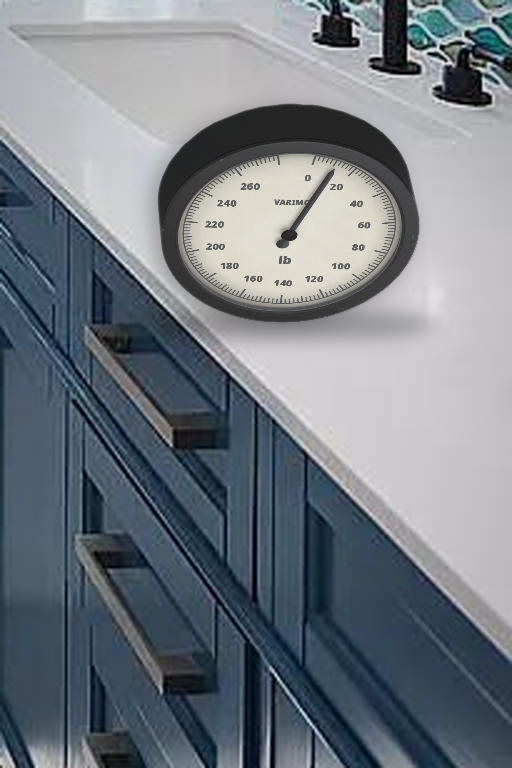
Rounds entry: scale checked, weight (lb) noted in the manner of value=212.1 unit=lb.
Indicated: value=10 unit=lb
